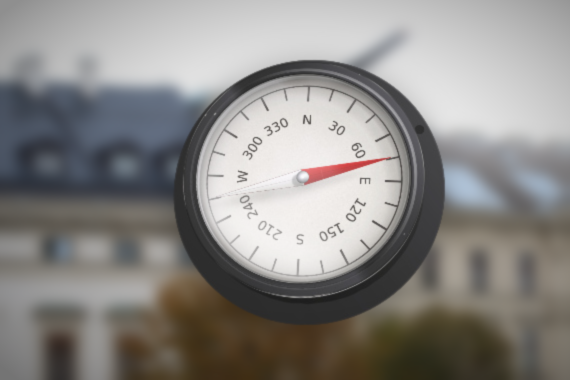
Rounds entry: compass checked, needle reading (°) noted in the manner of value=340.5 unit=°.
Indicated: value=75 unit=°
